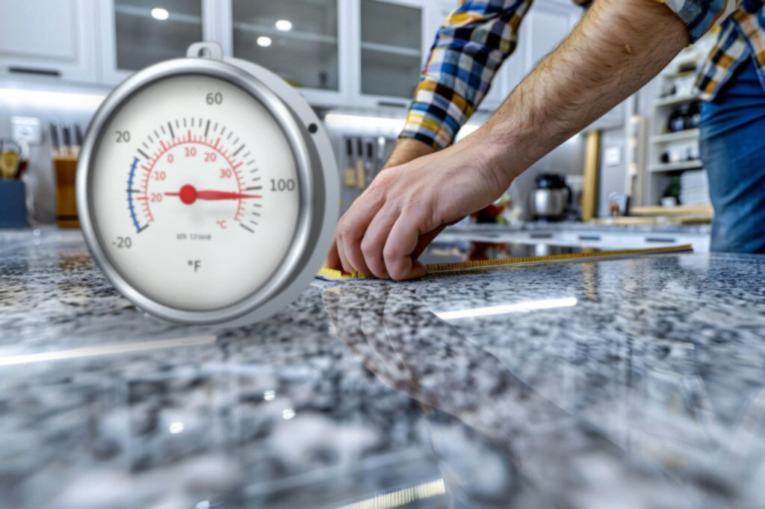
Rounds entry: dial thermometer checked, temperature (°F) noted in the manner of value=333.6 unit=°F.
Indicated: value=104 unit=°F
